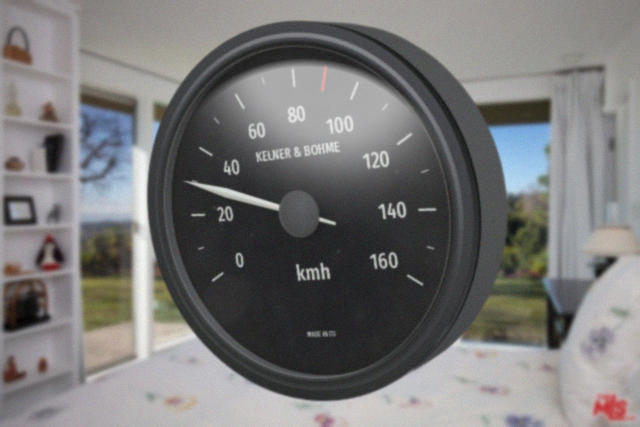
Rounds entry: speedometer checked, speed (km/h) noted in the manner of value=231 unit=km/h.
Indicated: value=30 unit=km/h
